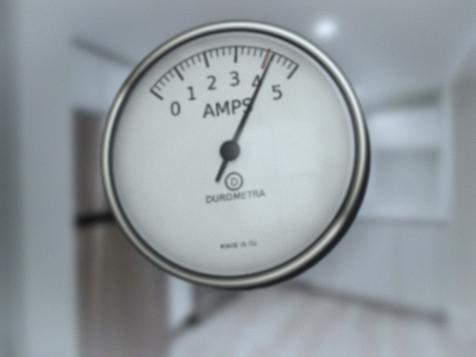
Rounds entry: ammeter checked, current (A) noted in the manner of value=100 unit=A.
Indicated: value=4.2 unit=A
